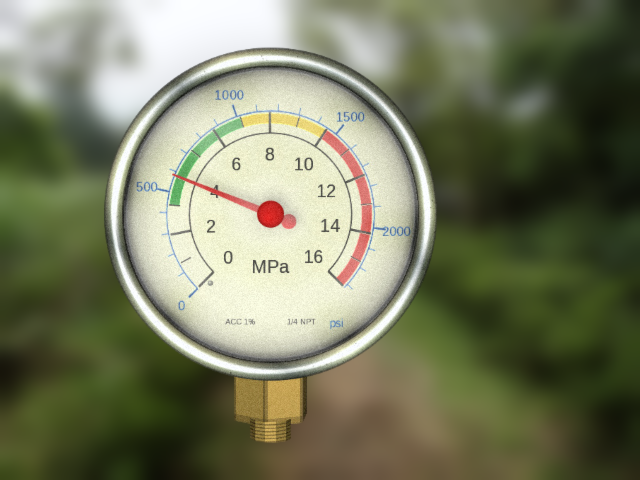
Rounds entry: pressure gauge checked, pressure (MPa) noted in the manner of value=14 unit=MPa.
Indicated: value=4 unit=MPa
